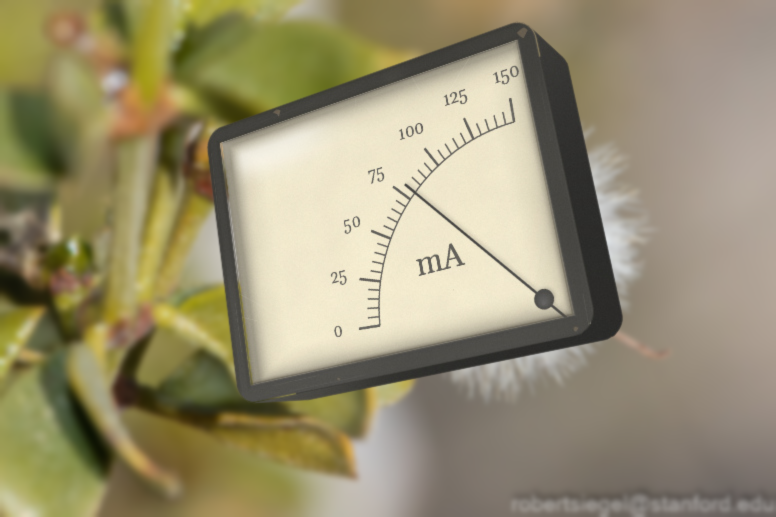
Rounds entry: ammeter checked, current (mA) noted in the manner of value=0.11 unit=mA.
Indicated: value=80 unit=mA
